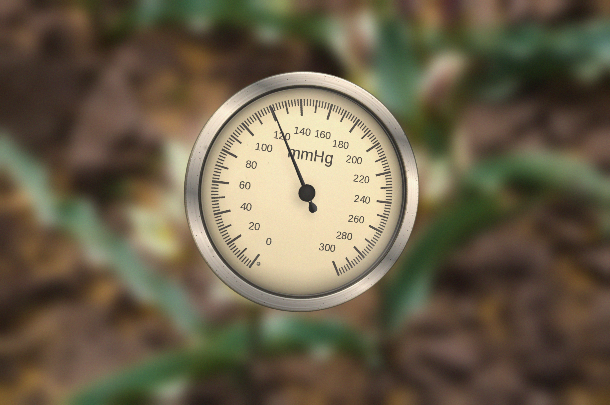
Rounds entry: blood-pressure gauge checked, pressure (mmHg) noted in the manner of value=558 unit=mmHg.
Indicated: value=120 unit=mmHg
